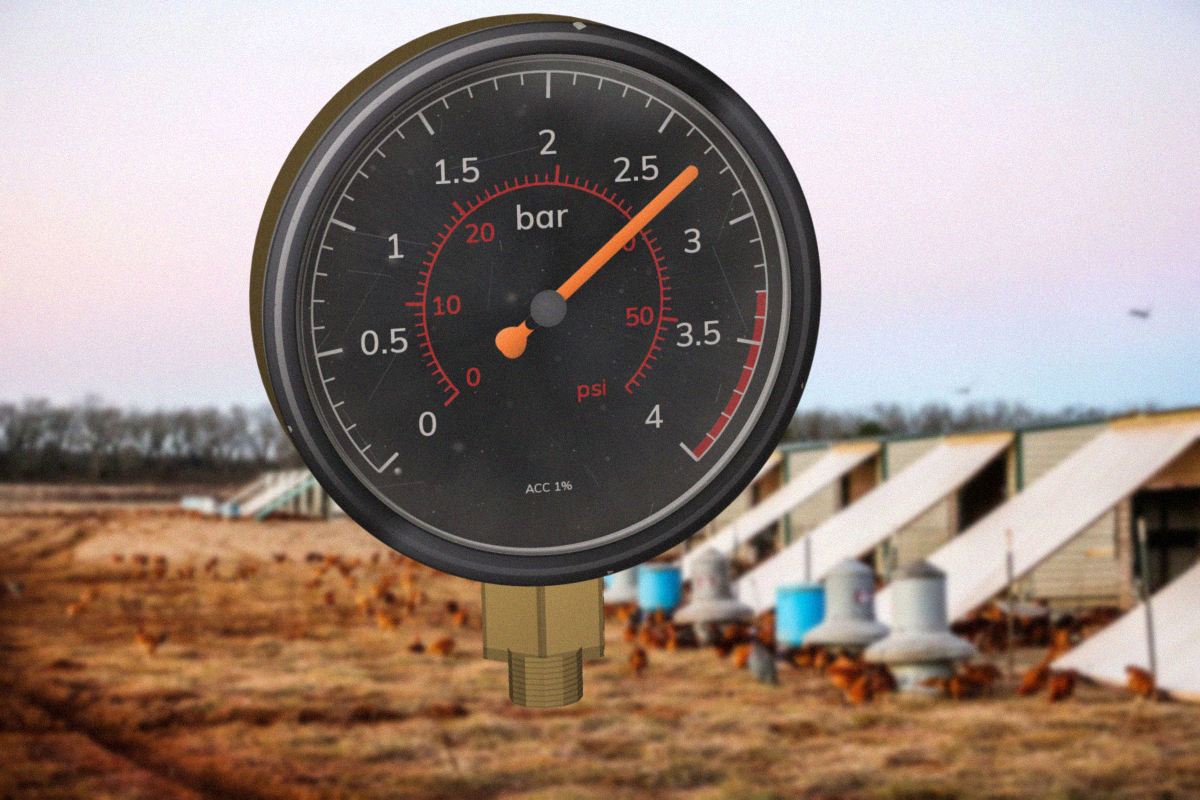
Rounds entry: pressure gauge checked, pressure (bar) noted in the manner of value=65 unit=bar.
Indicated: value=2.7 unit=bar
